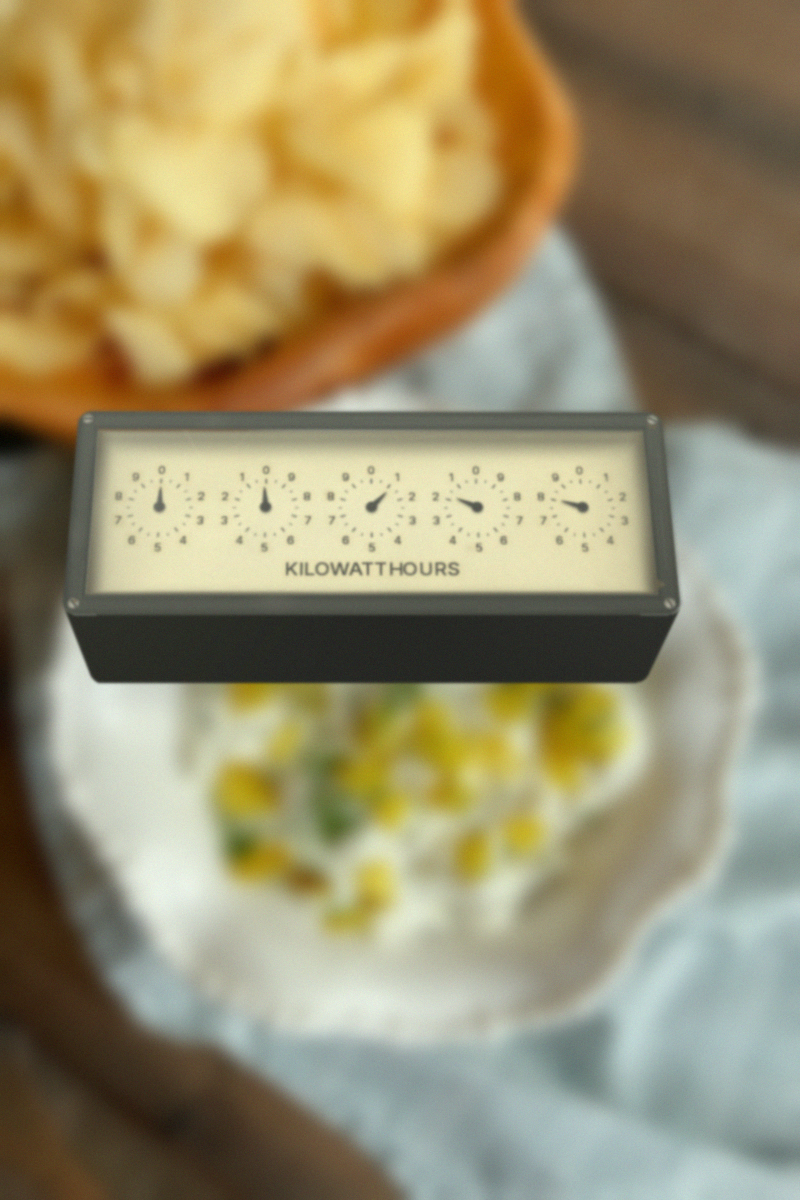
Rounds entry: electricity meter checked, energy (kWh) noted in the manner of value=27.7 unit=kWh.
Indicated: value=118 unit=kWh
